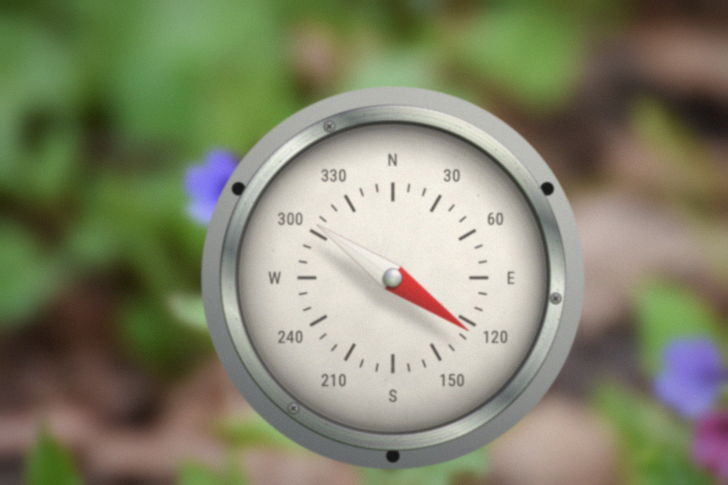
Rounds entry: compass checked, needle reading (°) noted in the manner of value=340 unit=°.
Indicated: value=125 unit=°
